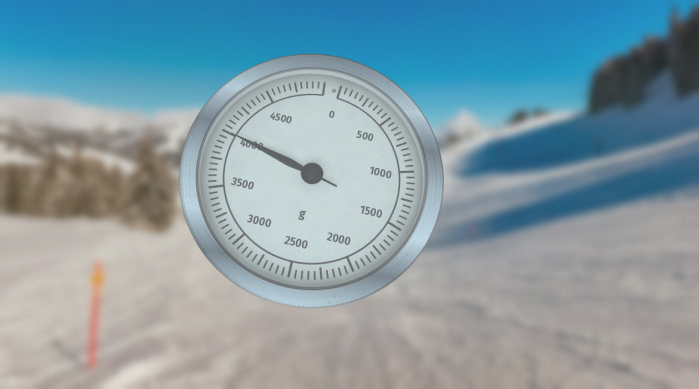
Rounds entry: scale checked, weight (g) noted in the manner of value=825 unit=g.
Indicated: value=4000 unit=g
